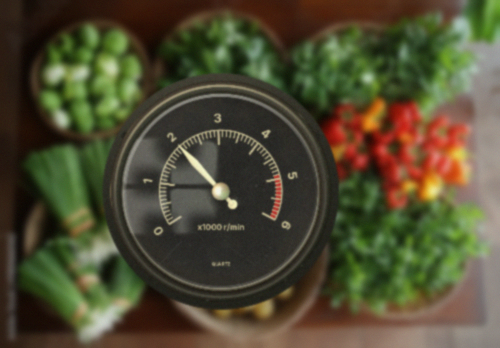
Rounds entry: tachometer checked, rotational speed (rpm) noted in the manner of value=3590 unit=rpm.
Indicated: value=2000 unit=rpm
